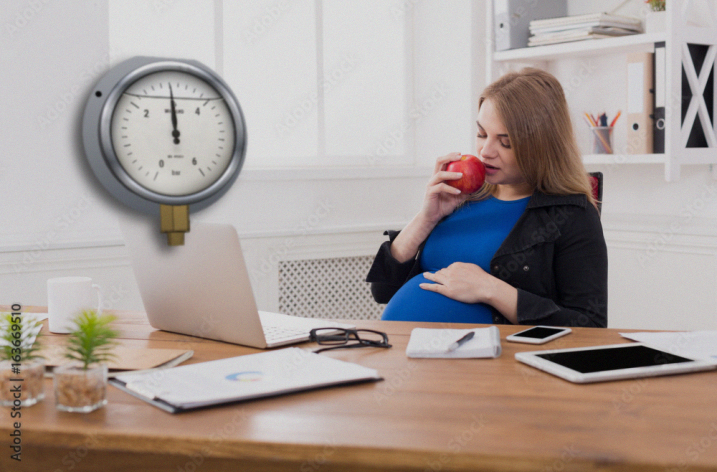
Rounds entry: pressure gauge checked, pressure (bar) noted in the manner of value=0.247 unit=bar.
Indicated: value=3 unit=bar
